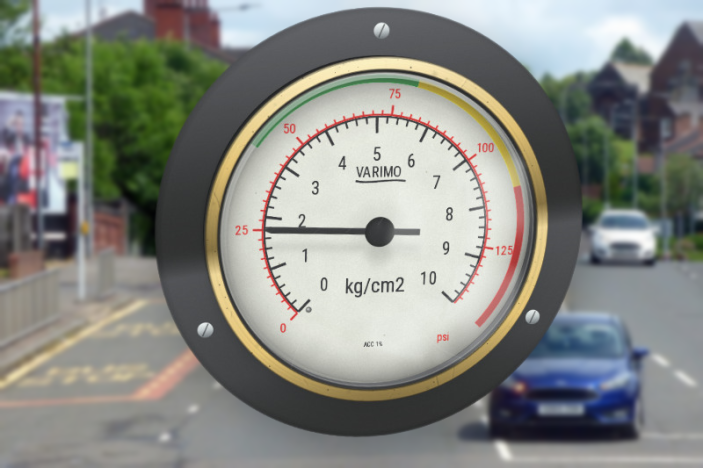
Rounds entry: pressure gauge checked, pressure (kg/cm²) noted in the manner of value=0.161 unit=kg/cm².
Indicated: value=1.8 unit=kg/cm²
